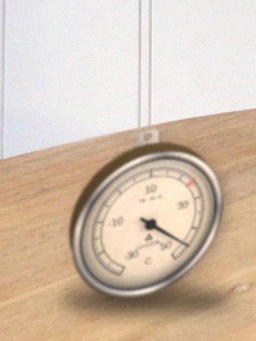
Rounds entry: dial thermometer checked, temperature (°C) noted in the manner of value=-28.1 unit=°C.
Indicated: value=45 unit=°C
